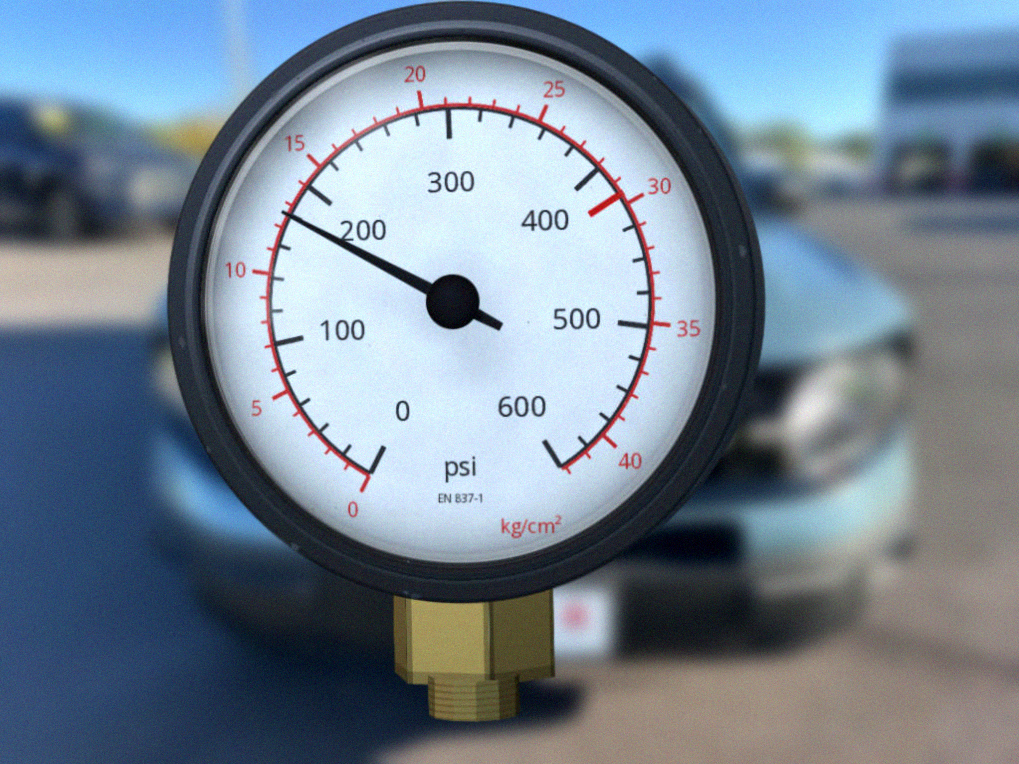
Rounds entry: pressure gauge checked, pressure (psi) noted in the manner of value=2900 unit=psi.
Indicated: value=180 unit=psi
